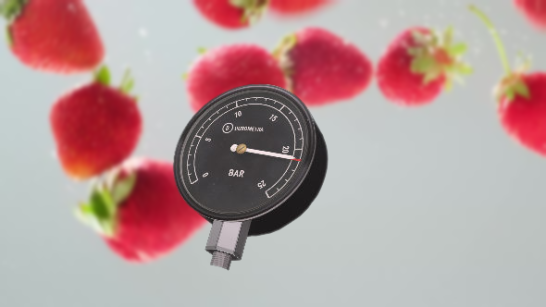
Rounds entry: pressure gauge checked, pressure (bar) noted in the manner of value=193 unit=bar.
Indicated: value=21 unit=bar
